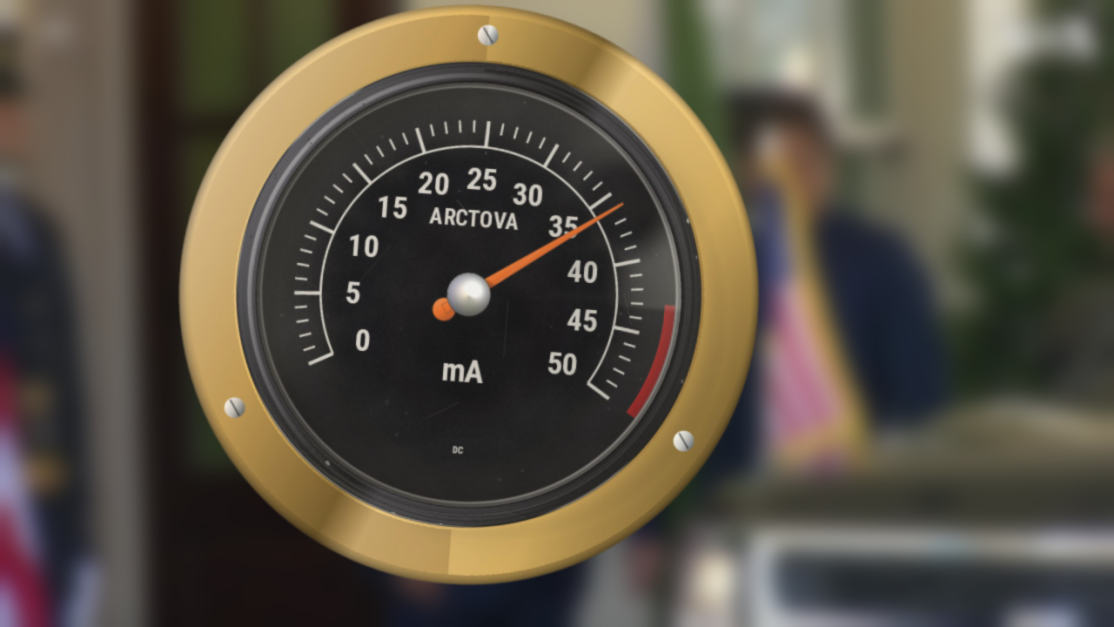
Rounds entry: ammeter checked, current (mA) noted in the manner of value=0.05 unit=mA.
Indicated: value=36 unit=mA
